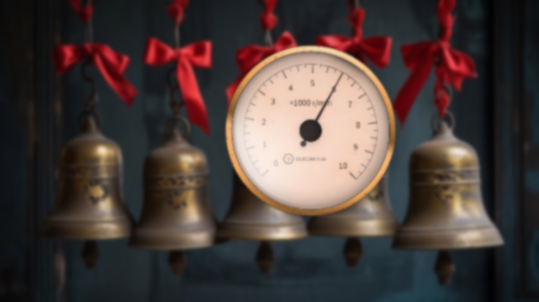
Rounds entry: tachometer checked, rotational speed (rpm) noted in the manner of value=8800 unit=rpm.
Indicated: value=6000 unit=rpm
